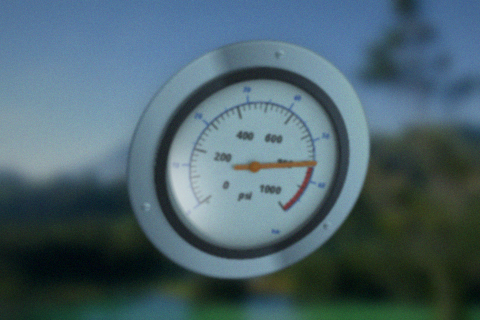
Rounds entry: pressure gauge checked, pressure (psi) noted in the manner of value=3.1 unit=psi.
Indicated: value=800 unit=psi
